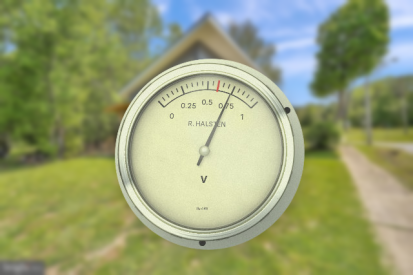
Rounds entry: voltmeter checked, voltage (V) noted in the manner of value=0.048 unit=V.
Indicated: value=0.75 unit=V
